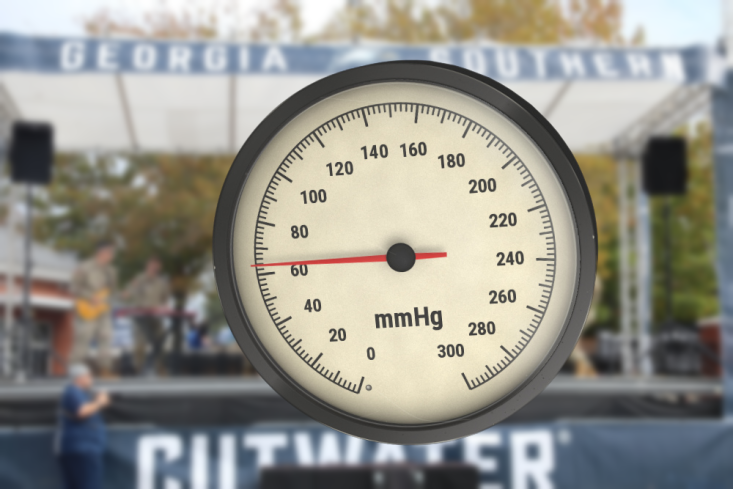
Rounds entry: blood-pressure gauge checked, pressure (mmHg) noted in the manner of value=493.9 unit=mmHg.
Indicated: value=64 unit=mmHg
